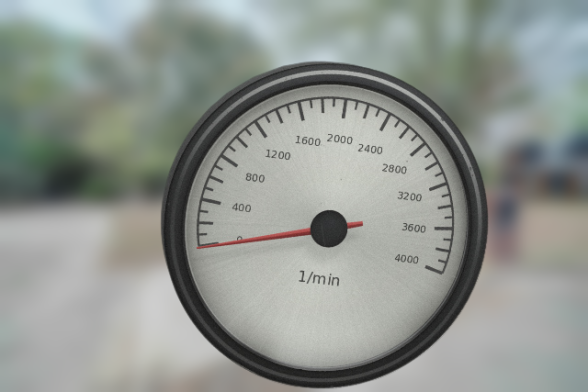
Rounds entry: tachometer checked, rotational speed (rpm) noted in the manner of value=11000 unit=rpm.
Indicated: value=0 unit=rpm
